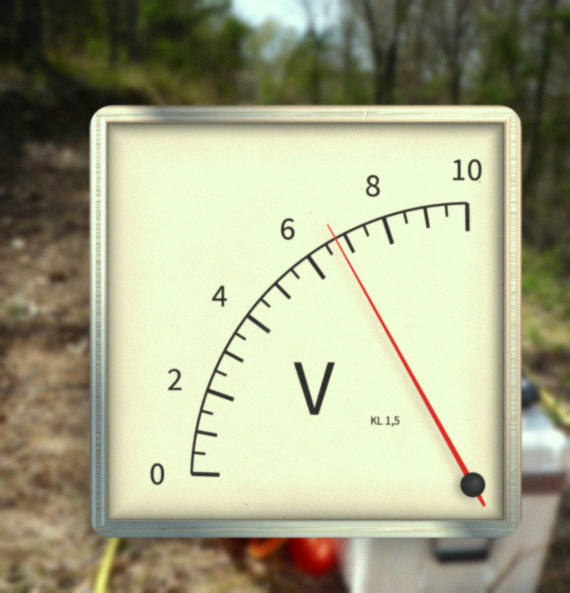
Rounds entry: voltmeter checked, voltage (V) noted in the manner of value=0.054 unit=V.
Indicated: value=6.75 unit=V
